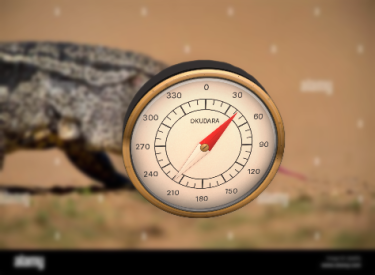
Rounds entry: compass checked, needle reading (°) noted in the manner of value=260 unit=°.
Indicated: value=40 unit=°
